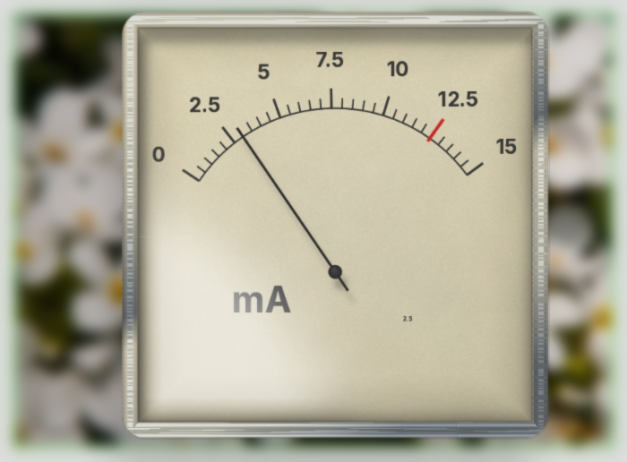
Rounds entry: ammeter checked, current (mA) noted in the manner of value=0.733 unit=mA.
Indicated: value=3 unit=mA
